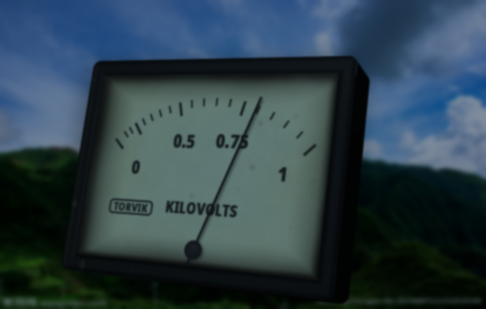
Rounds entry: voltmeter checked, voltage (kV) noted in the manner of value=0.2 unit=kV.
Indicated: value=0.8 unit=kV
